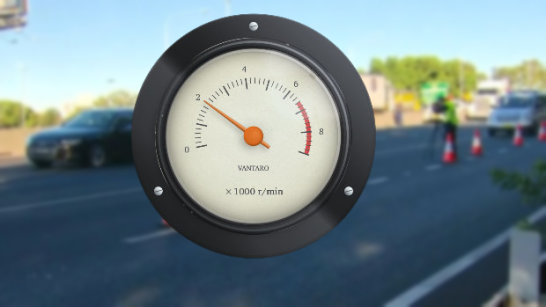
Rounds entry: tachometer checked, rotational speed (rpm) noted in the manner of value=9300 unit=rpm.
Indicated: value=2000 unit=rpm
